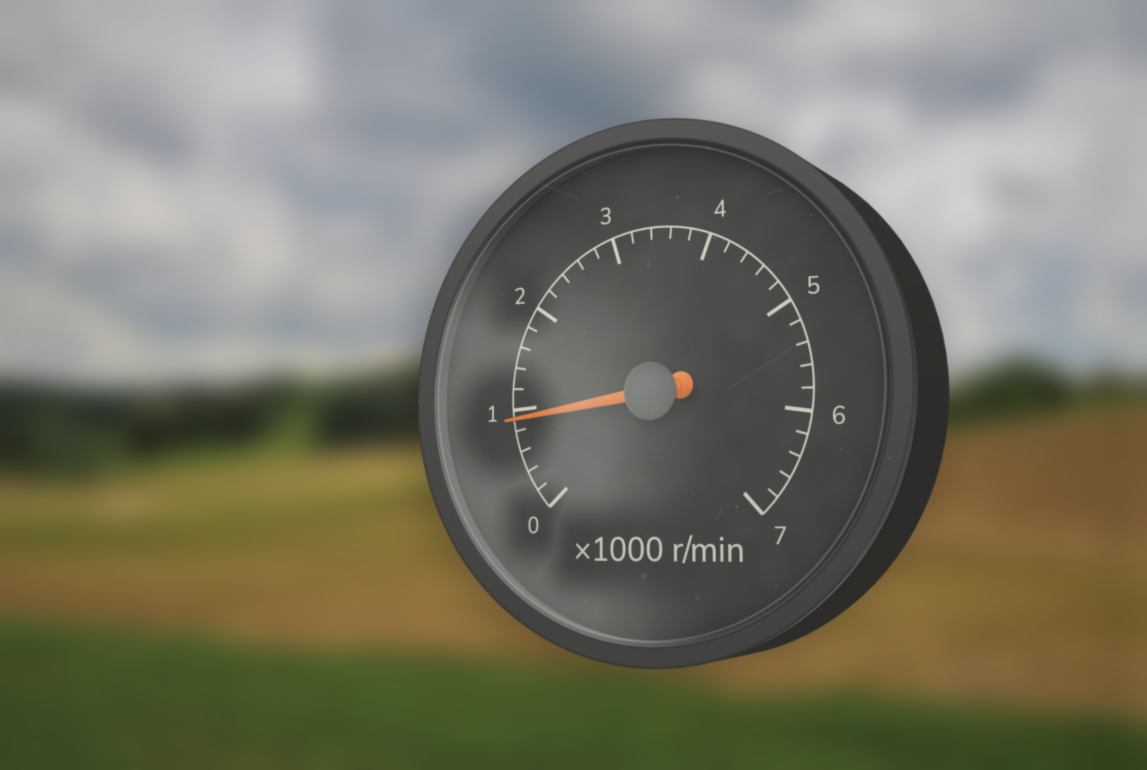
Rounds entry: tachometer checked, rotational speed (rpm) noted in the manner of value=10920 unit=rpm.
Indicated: value=900 unit=rpm
